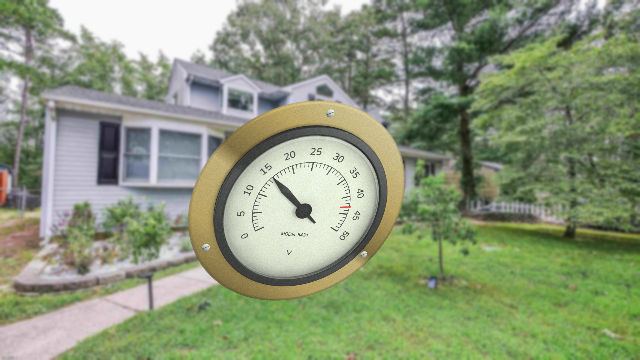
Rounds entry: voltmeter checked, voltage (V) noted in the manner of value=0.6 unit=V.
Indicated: value=15 unit=V
